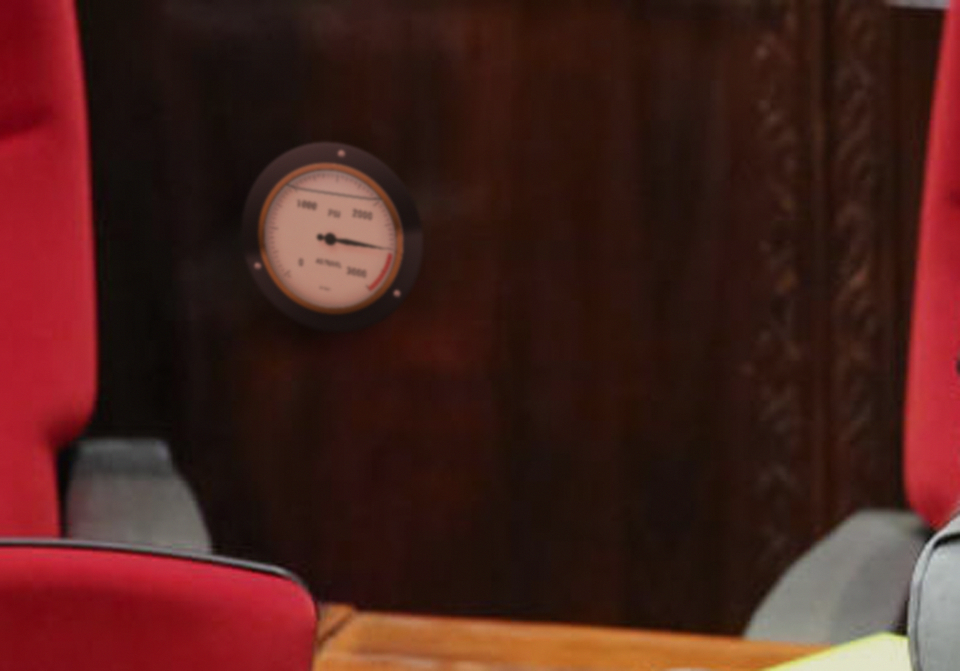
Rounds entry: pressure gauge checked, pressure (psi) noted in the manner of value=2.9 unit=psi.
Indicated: value=2500 unit=psi
